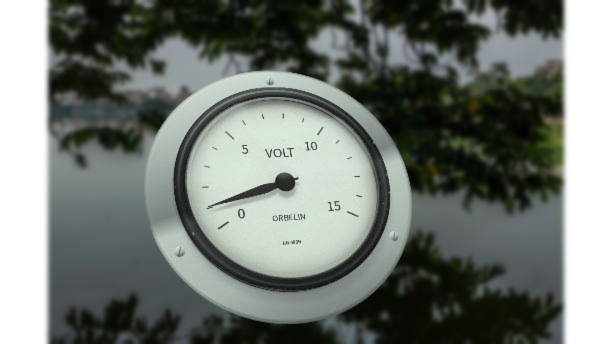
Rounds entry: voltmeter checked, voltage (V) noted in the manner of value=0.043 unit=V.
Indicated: value=1 unit=V
